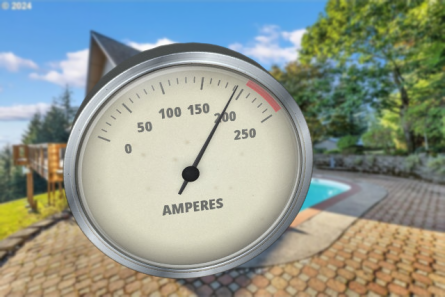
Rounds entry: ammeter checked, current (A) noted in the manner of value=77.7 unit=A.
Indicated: value=190 unit=A
